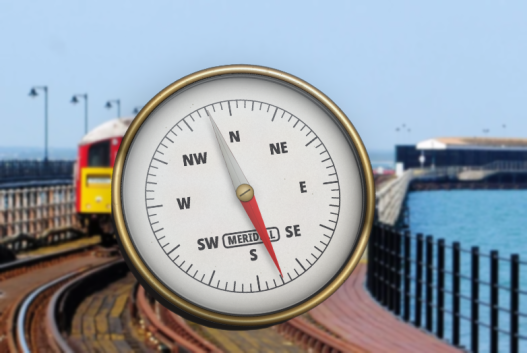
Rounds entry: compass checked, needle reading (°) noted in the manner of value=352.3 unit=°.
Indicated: value=165 unit=°
